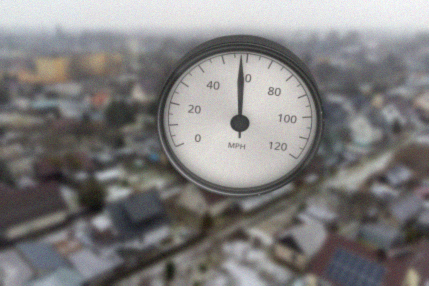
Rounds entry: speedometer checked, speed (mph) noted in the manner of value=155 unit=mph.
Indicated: value=57.5 unit=mph
